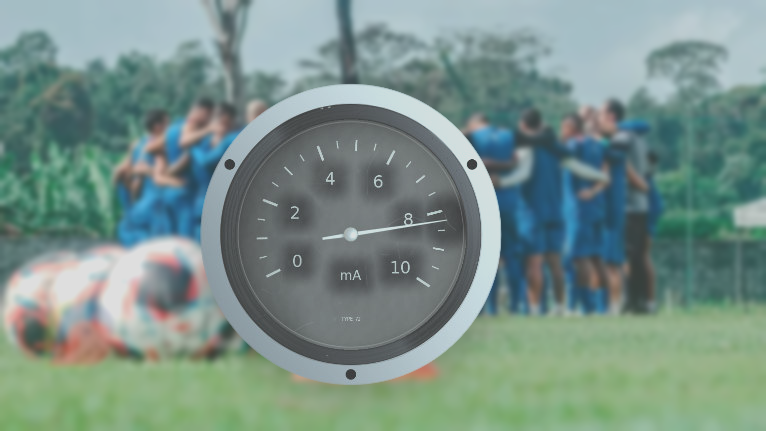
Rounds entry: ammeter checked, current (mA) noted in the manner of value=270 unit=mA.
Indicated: value=8.25 unit=mA
